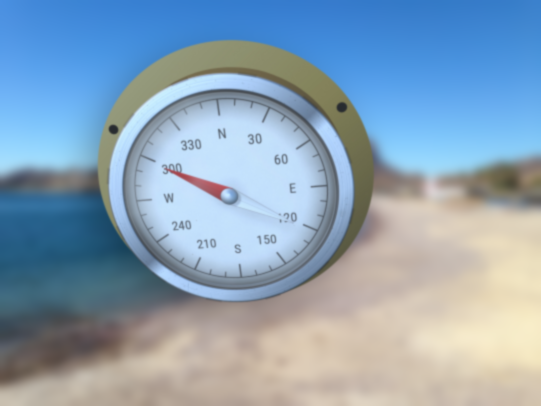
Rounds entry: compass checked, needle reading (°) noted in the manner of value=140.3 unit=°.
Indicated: value=300 unit=°
